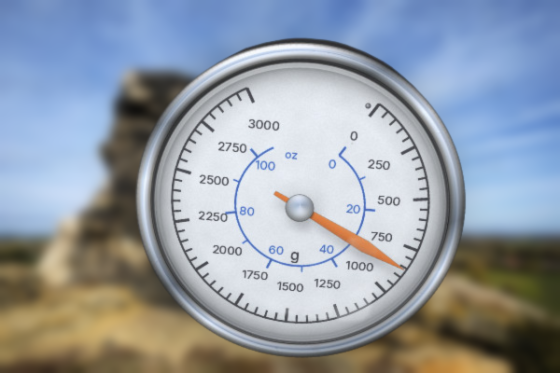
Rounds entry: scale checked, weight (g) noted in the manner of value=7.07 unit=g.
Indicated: value=850 unit=g
